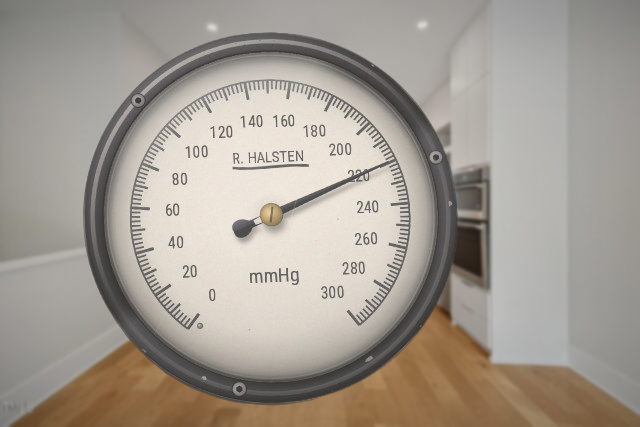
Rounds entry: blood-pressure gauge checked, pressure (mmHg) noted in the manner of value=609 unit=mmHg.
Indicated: value=220 unit=mmHg
